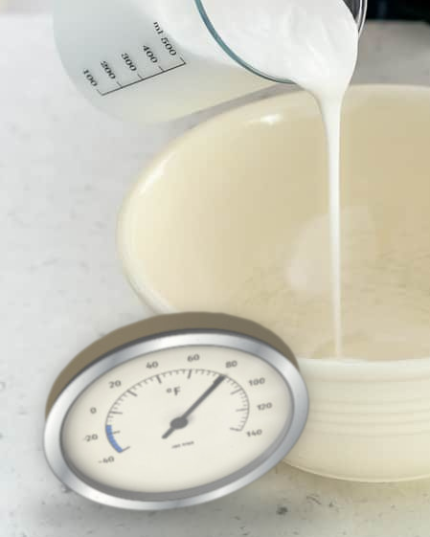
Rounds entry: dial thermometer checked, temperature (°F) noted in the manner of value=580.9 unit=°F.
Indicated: value=80 unit=°F
